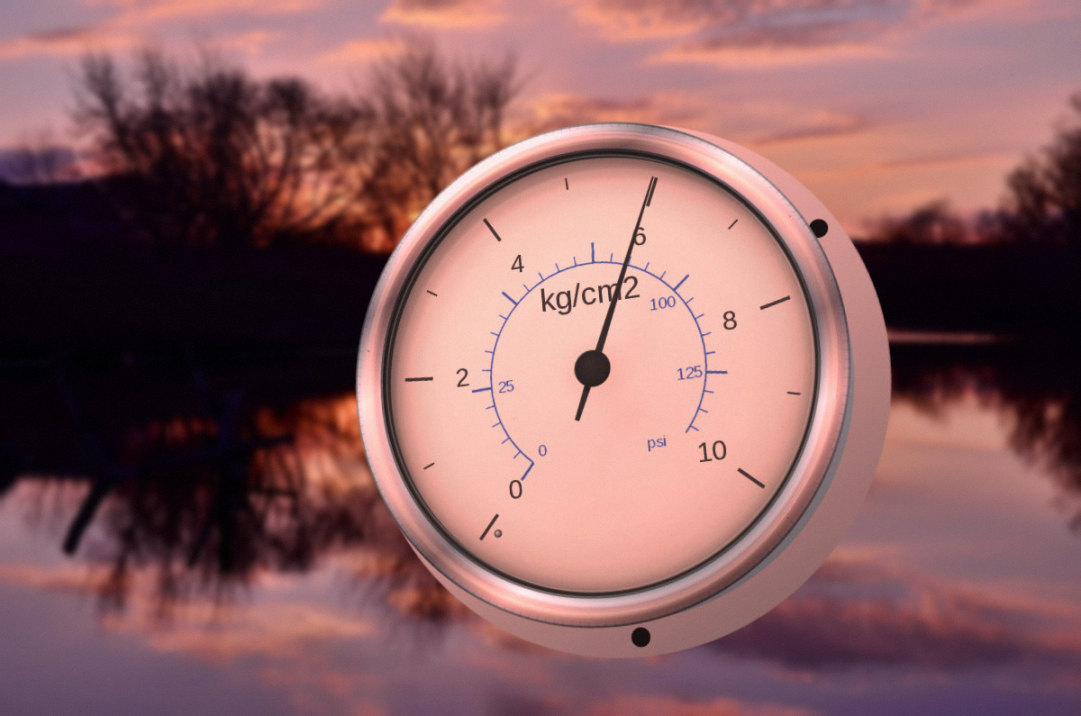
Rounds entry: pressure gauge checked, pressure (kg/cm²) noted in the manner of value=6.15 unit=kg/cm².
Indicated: value=6 unit=kg/cm²
